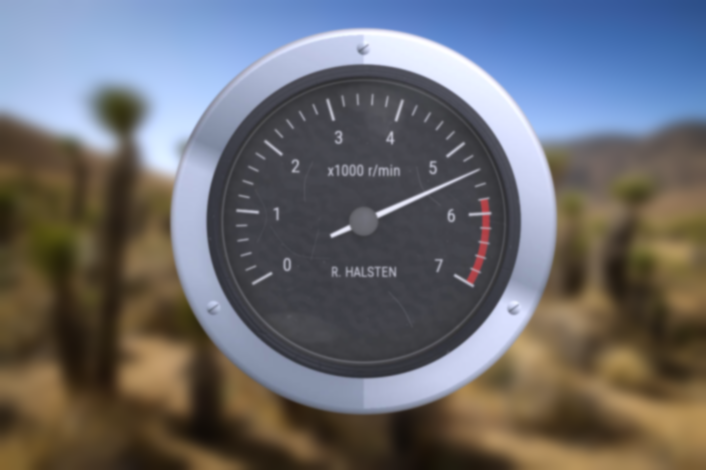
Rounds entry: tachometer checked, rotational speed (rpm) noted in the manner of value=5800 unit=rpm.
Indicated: value=5400 unit=rpm
